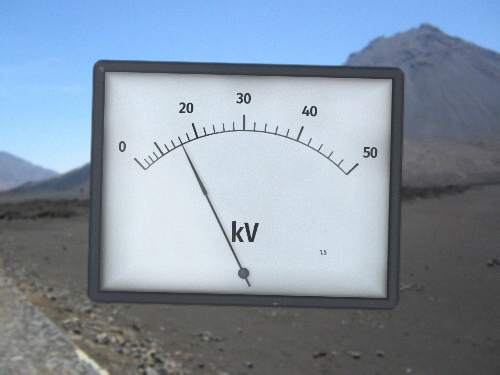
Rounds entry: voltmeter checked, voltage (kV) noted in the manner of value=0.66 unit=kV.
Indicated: value=16 unit=kV
